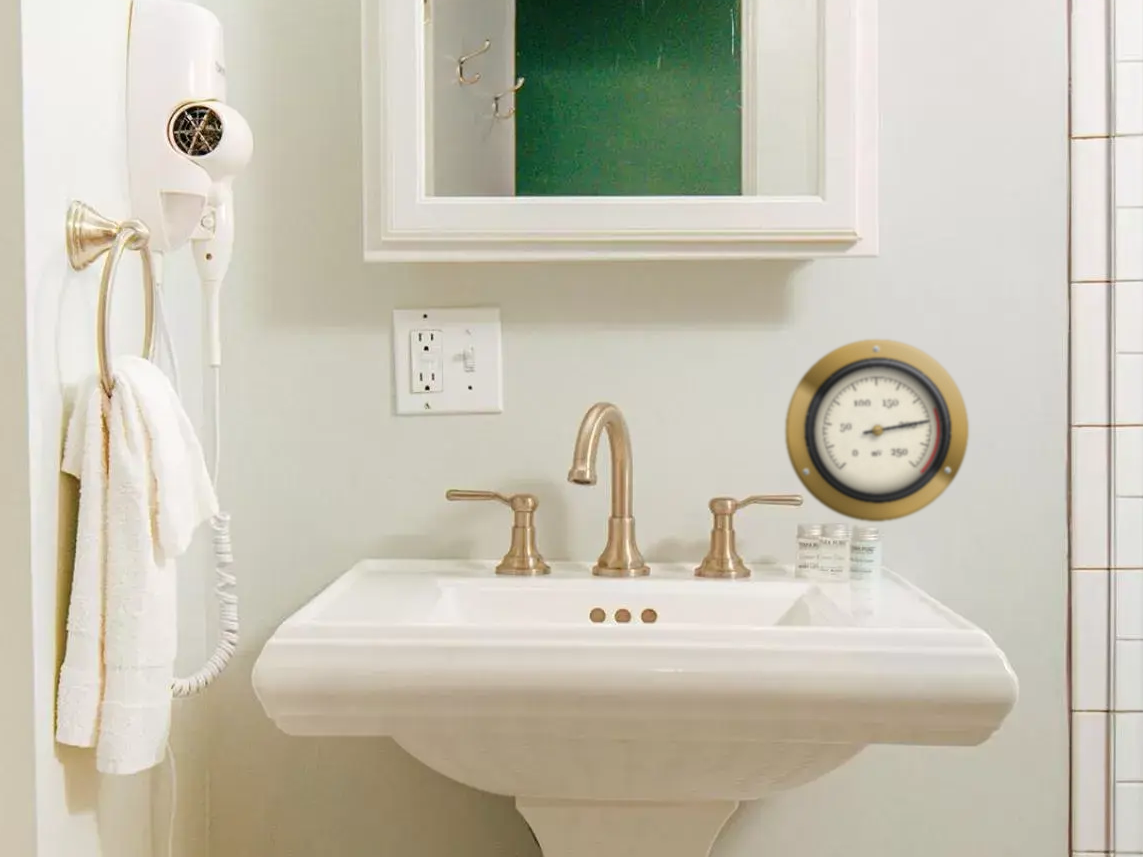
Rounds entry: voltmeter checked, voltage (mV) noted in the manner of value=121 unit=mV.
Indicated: value=200 unit=mV
